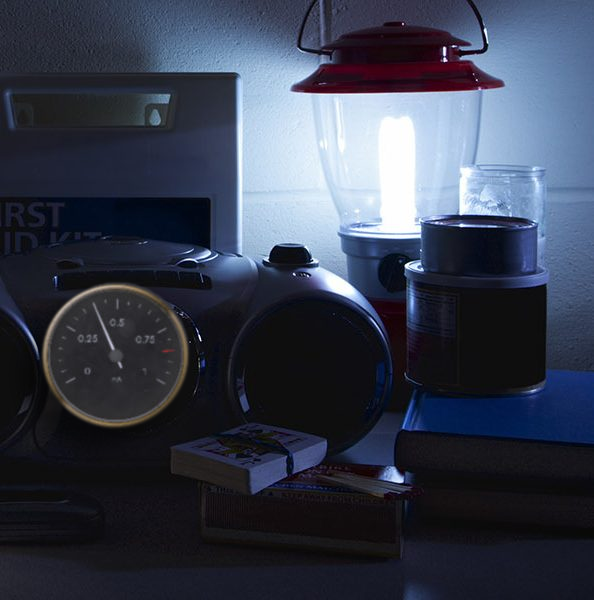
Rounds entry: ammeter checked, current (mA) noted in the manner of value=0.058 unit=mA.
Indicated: value=0.4 unit=mA
